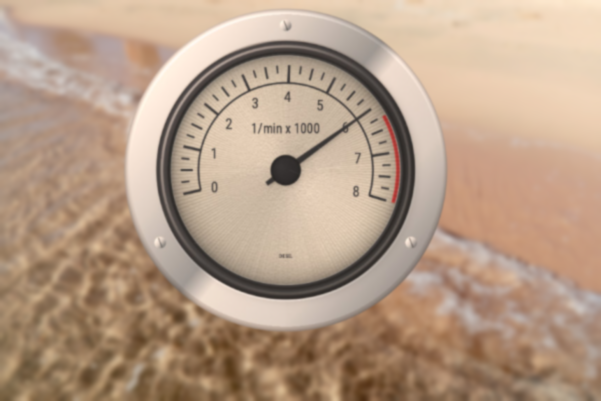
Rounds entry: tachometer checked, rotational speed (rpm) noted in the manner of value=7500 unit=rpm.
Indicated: value=6000 unit=rpm
